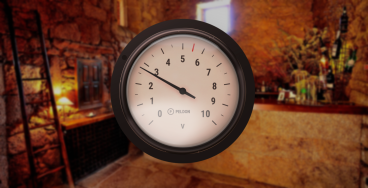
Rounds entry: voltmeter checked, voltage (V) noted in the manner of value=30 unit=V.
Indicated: value=2.75 unit=V
